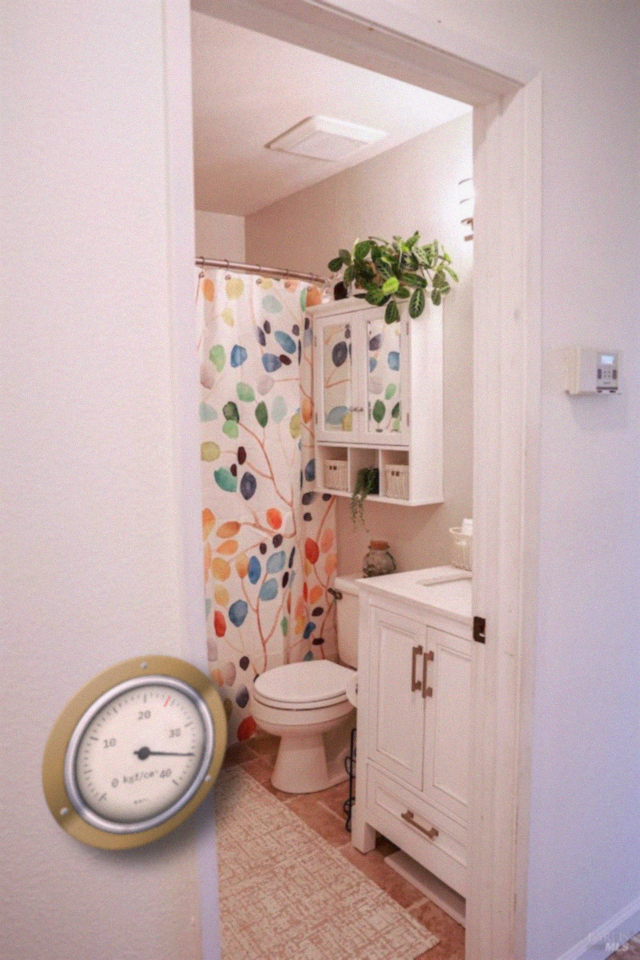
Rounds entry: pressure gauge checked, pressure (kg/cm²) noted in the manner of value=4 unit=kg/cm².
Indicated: value=35 unit=kg/cm²
